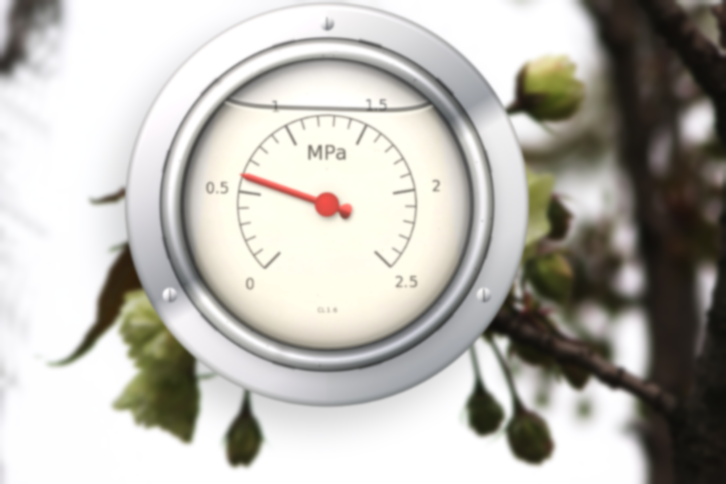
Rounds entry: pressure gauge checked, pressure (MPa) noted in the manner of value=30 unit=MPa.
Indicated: value=0.6 unit=MPa
